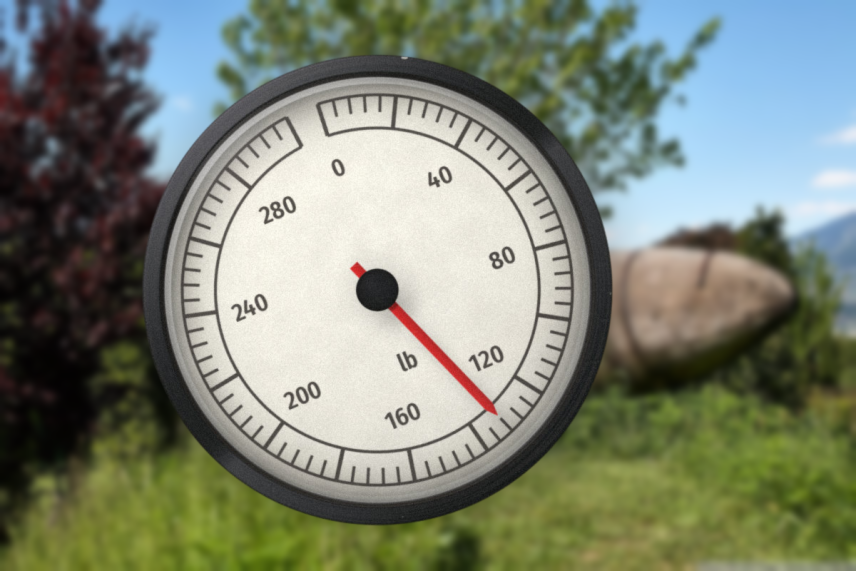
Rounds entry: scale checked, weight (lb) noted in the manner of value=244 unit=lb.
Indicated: value=132 unit=lb
